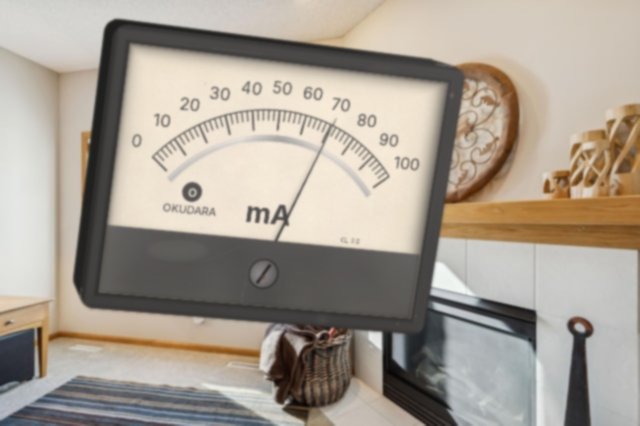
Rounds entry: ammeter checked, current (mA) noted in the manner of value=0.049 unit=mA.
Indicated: value=70 unit=mA
